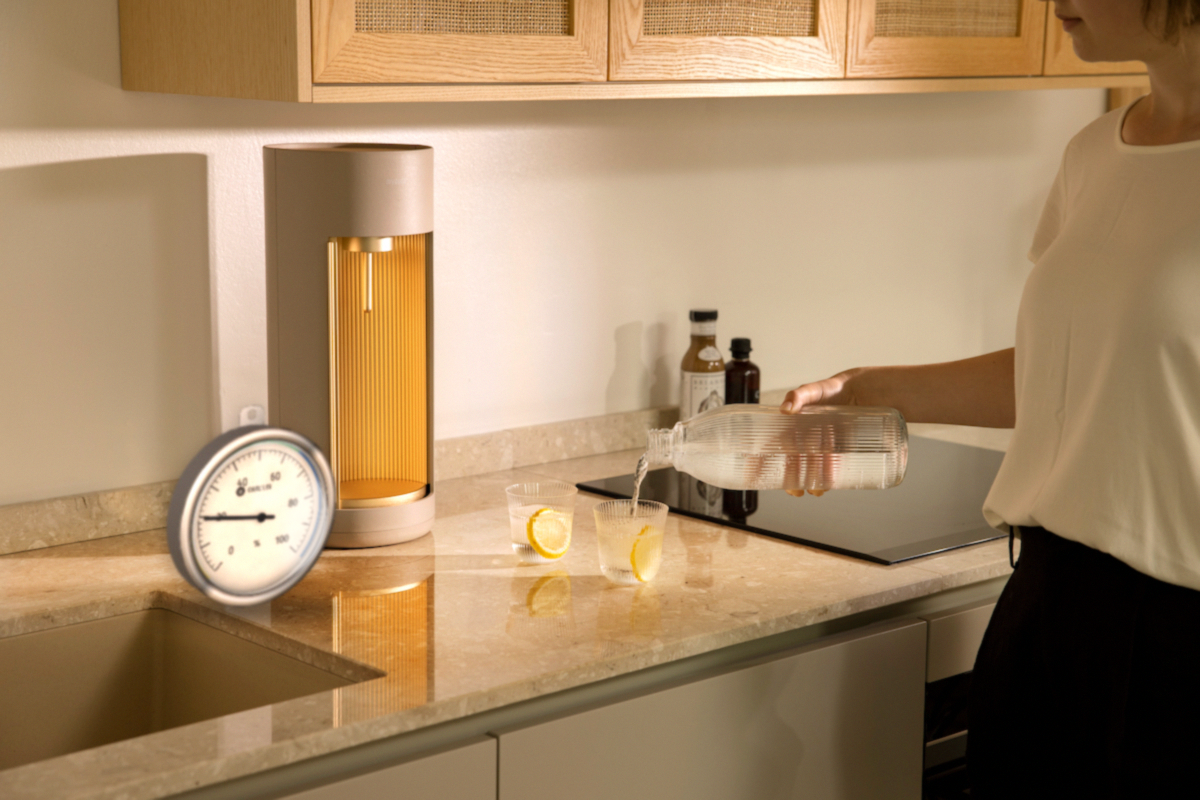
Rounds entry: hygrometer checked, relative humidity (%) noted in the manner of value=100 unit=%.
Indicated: value=20 unit=%
